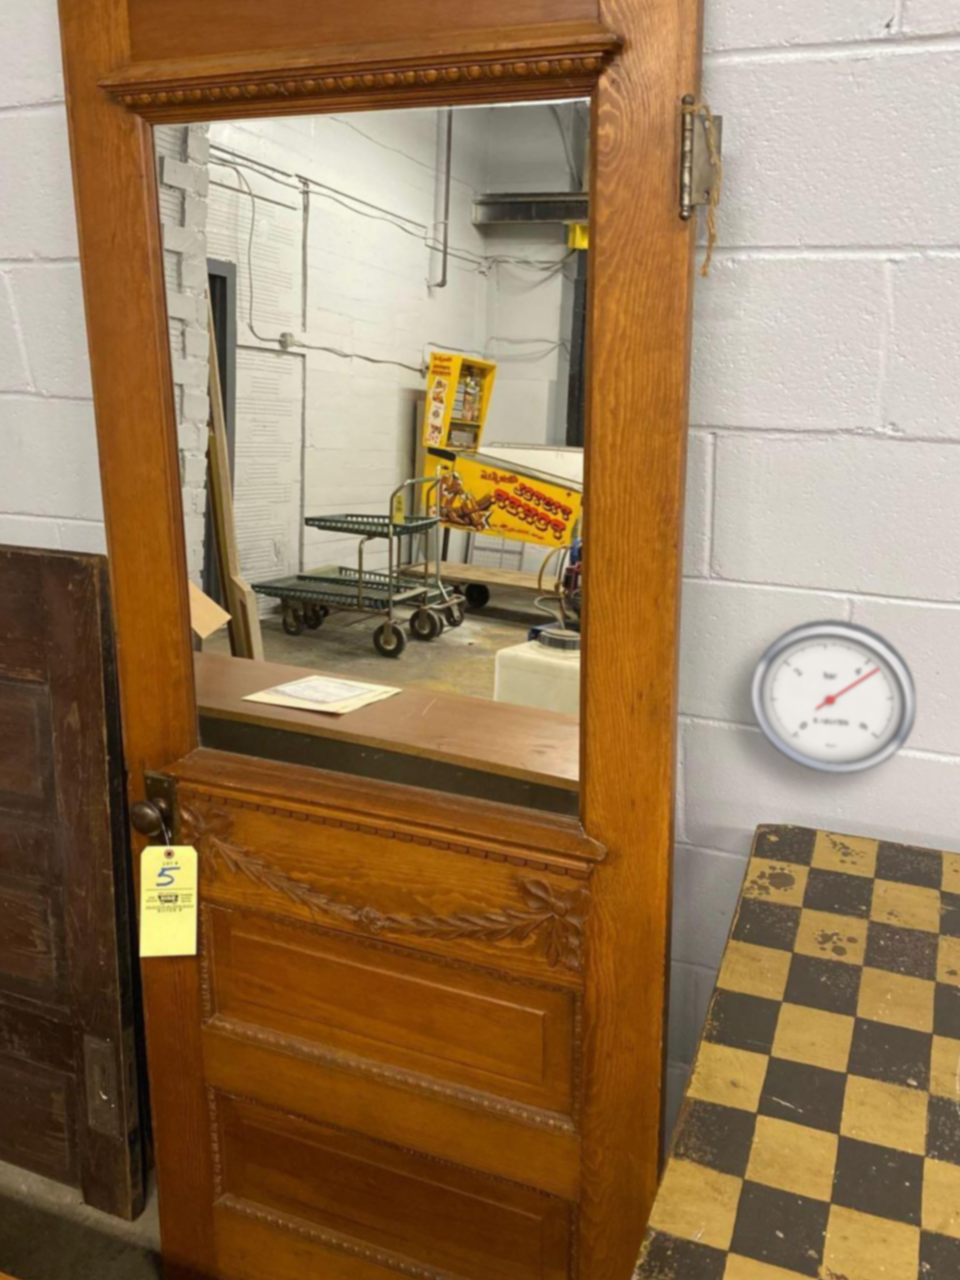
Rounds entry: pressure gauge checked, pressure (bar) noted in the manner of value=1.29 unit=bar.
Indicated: value=4.25 unit=bar
